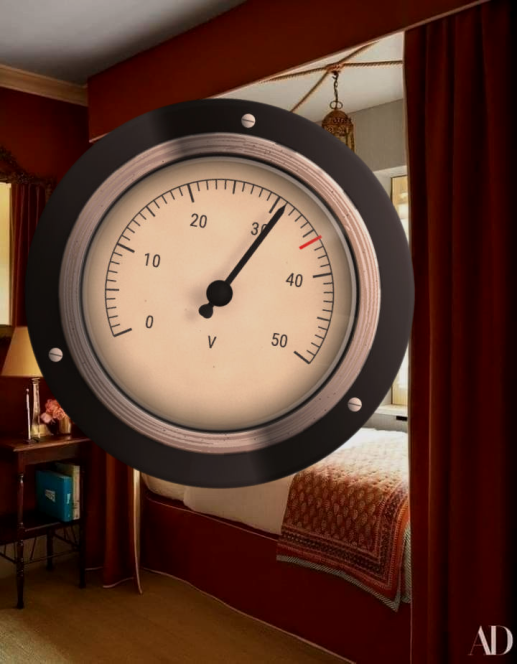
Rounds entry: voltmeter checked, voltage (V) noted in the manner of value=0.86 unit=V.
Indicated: value=31 unit=V
